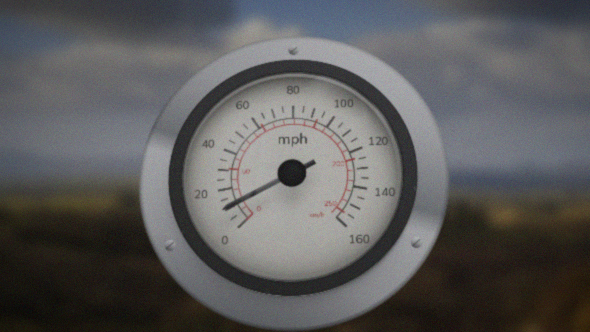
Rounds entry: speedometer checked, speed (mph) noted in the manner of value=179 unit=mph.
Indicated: value=10 unit=mph
